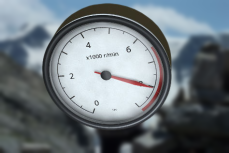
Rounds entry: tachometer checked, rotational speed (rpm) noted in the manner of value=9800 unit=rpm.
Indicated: value=8000 unit=rpm
